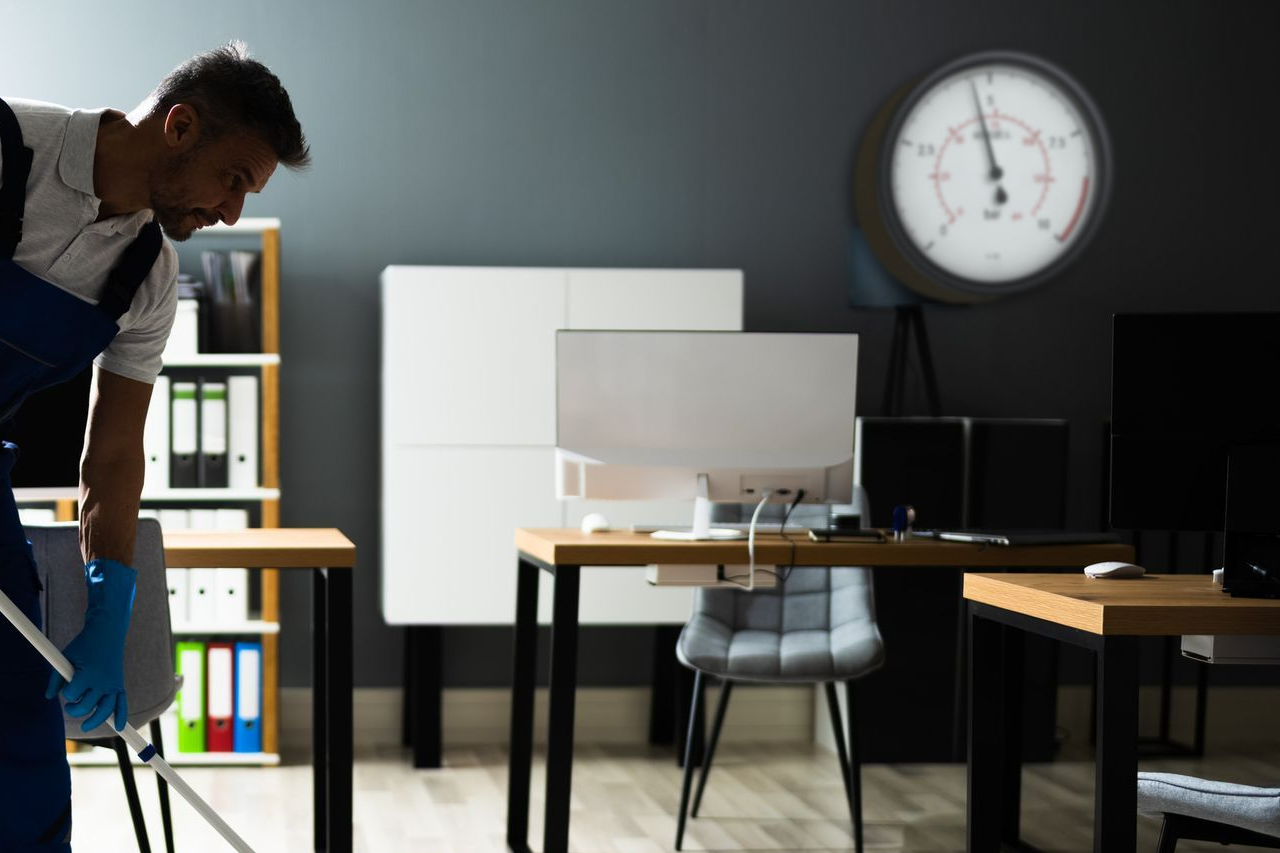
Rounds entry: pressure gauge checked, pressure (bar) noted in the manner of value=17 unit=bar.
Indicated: value=4.5 unit=bar
